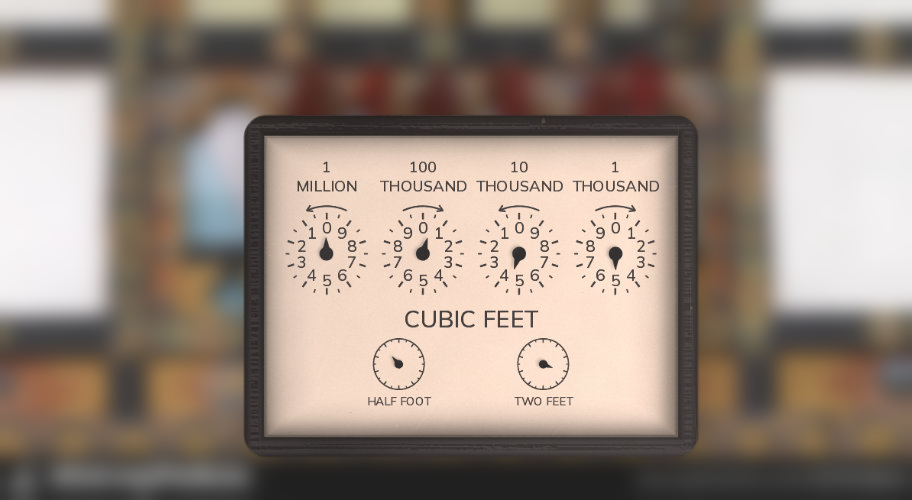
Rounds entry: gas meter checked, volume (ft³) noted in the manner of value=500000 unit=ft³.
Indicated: value=4500 unit=ft³
